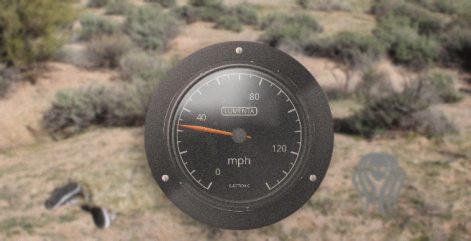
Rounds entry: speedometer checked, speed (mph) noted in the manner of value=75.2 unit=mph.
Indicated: value=32.5 unit=mph
